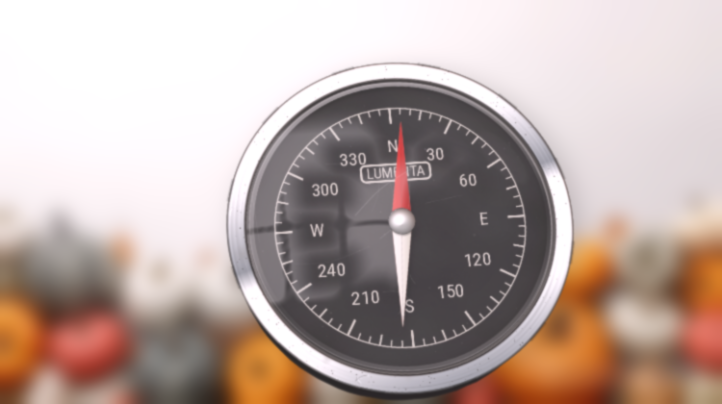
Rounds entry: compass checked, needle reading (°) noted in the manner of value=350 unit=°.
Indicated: value=5 unit=°
